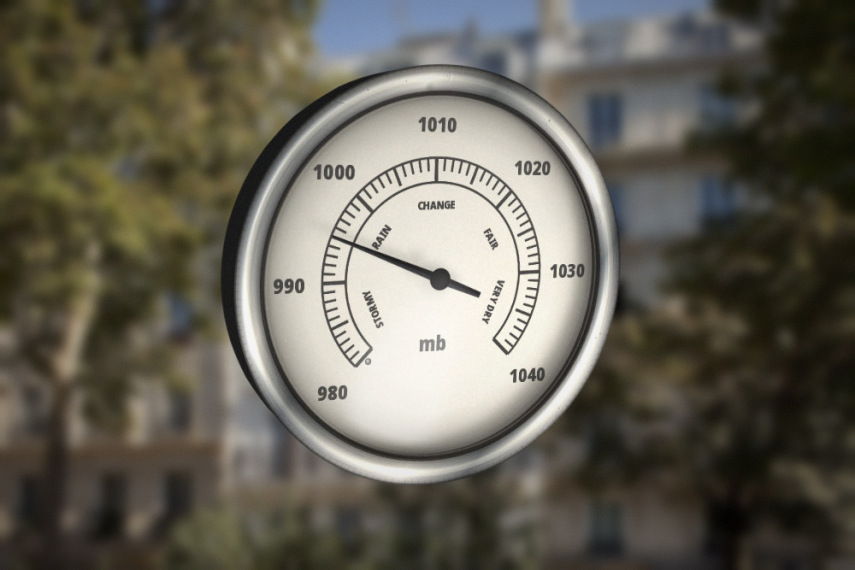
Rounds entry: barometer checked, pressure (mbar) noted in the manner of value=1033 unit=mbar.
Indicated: value=995 unit=mbar
